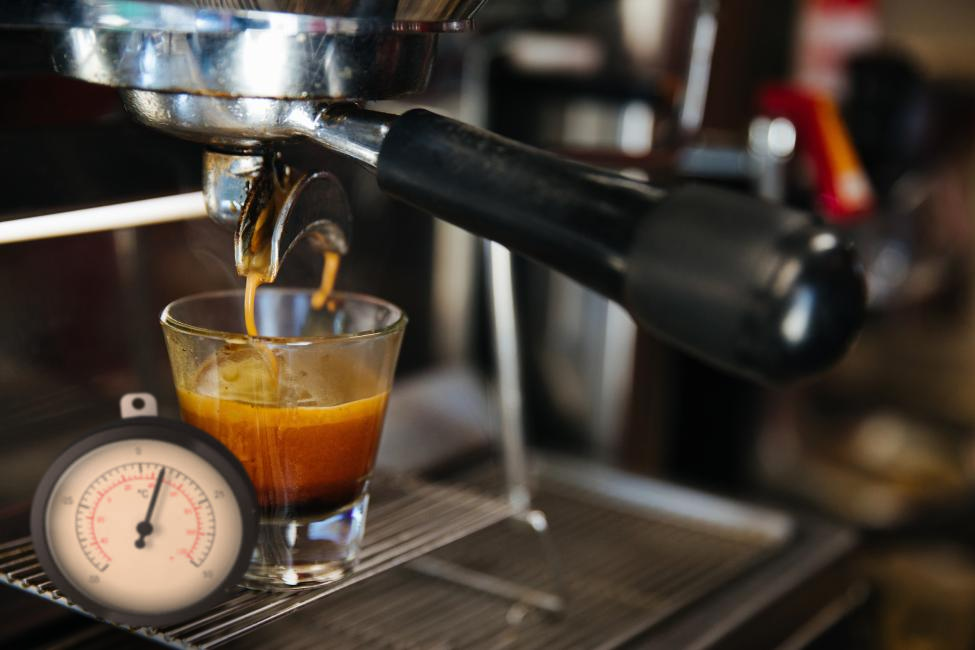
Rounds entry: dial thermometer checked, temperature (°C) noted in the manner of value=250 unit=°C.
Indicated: value=7.5 unit=°C
